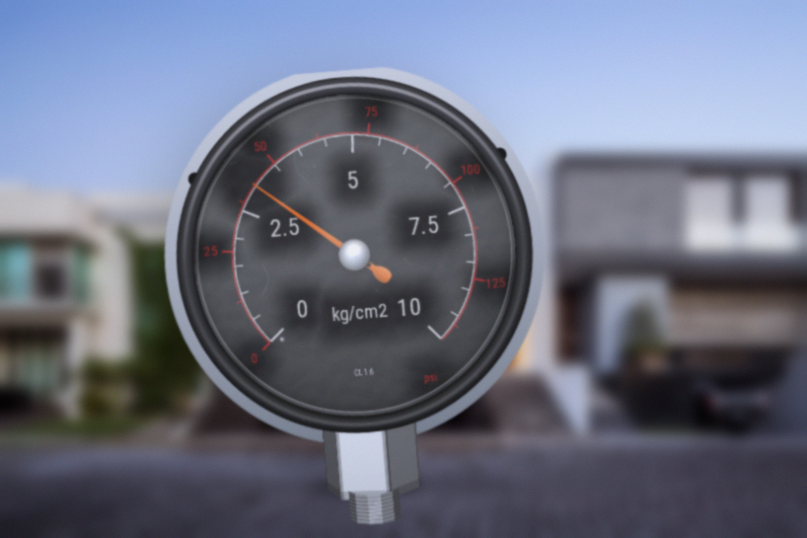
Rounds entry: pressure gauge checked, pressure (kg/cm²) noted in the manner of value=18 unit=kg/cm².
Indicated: value=3 unit=kg/cm²
